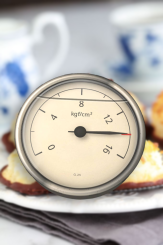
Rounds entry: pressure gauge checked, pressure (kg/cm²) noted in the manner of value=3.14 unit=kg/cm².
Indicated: value=14 unit=kg/cm²
